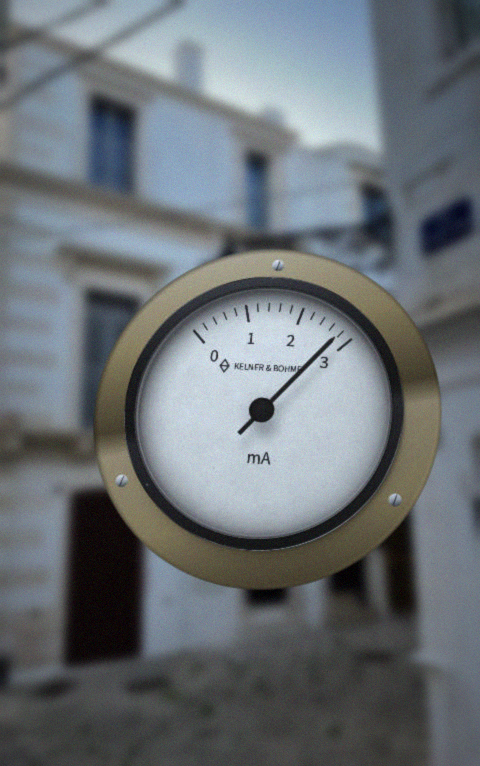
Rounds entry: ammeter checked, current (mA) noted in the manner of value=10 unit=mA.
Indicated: value=2.8 unit=mA
